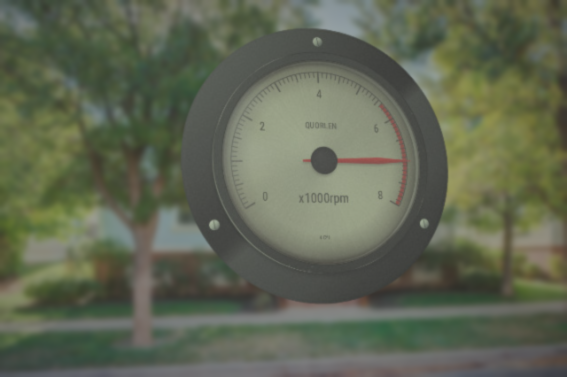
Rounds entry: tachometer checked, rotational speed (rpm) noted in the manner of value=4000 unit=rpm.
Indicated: value=7000 unit=rpm
